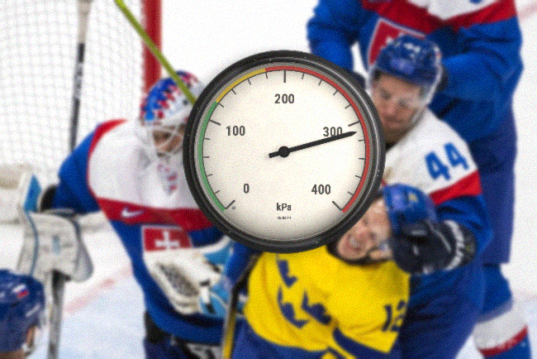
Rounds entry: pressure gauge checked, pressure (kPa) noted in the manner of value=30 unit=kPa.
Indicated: value=310 unit=kPa
